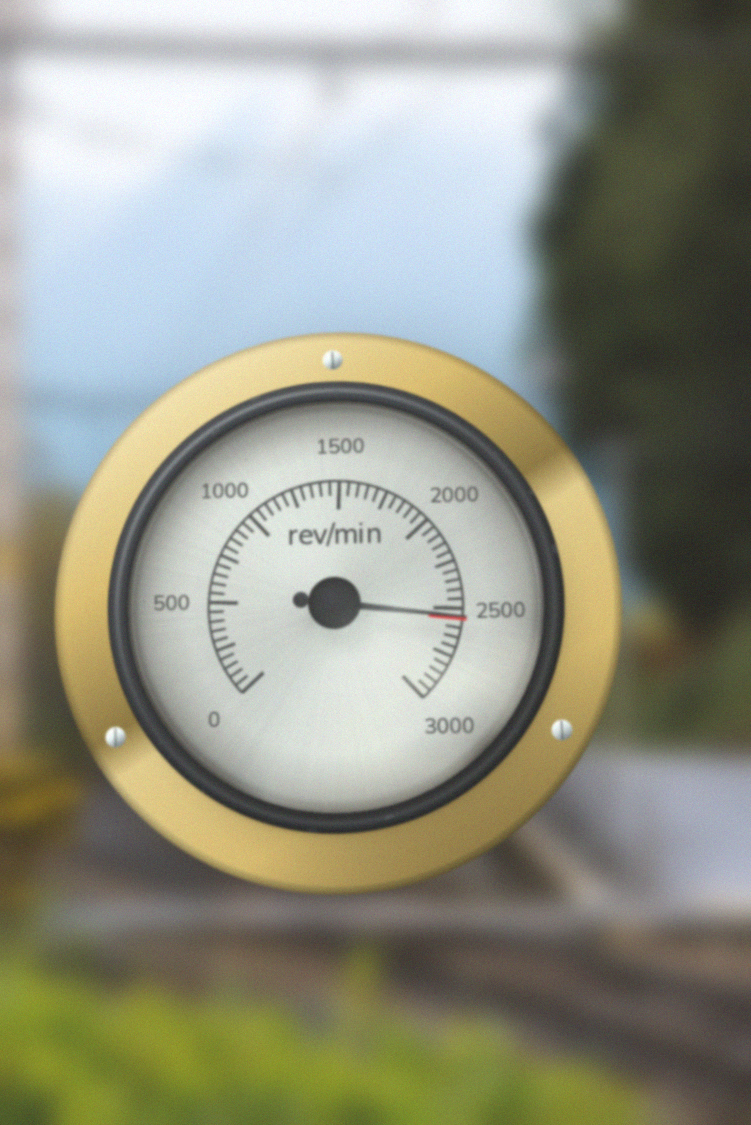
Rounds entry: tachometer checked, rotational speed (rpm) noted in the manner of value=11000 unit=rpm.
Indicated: value=2550 unit=rpm
